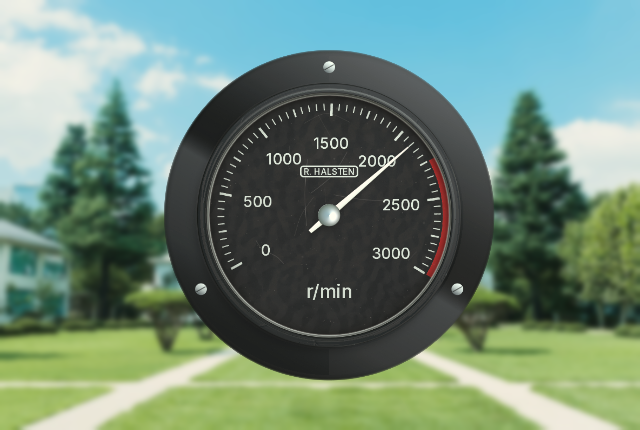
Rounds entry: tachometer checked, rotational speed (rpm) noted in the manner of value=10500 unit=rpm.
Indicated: value=2100 unit=rpm
